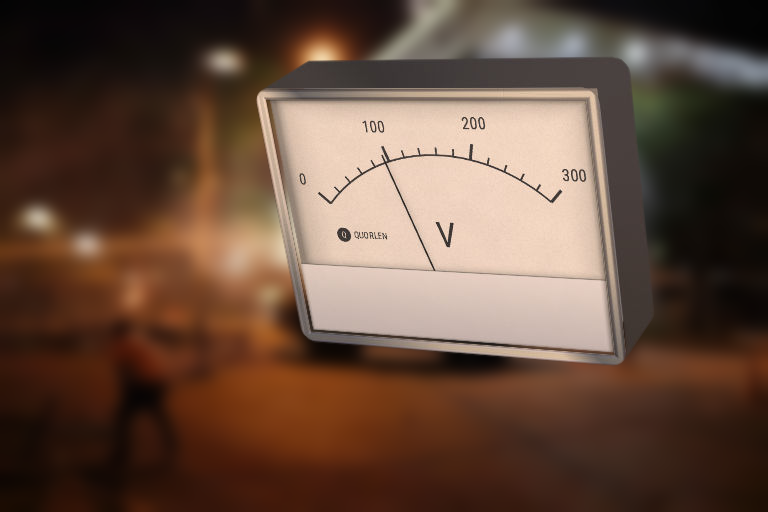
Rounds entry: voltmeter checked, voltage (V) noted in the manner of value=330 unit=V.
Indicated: value=100 unit=V
